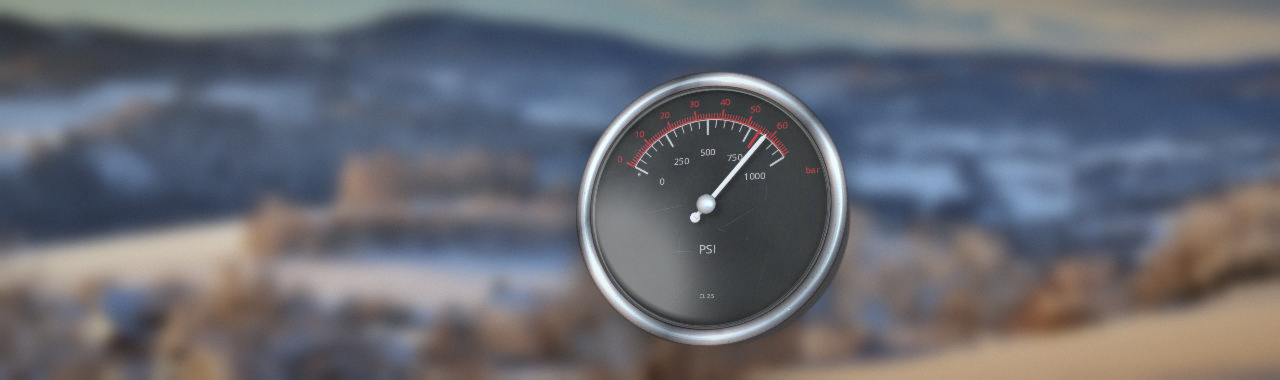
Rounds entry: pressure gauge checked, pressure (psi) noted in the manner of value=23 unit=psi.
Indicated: value=850 unit=psi
